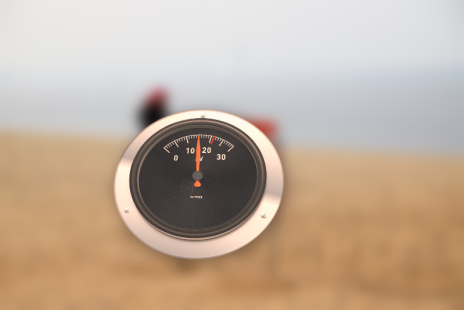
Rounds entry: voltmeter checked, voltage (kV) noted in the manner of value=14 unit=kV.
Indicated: value=15 unit=kV
